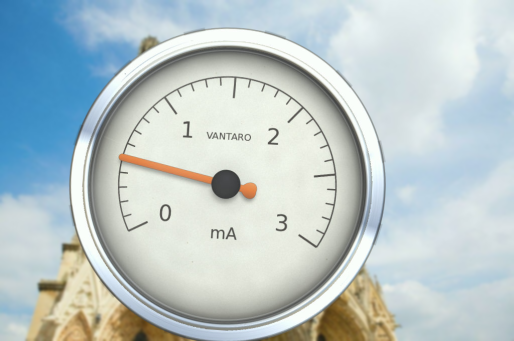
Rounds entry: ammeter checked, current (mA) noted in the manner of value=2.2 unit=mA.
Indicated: value=0.5 unit=mA
